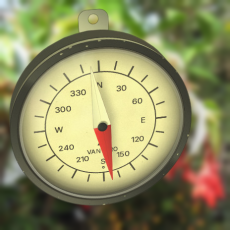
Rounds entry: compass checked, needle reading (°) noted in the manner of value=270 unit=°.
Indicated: value=172.5 unit=°
